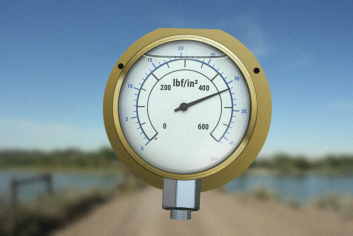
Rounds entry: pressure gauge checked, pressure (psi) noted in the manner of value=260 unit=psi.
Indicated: value=450 unit=psi
